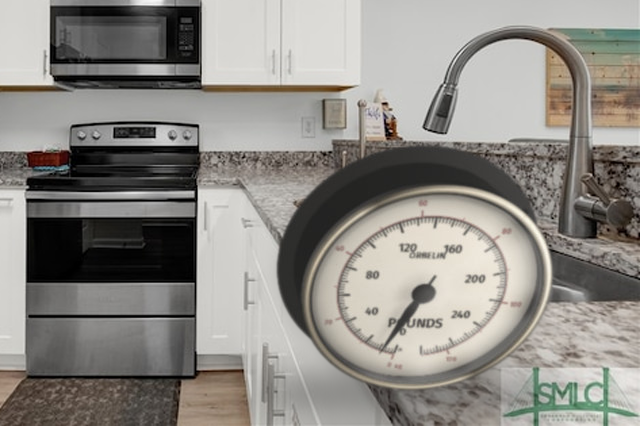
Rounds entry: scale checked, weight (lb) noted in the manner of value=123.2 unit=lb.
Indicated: value=10 unit=lb
